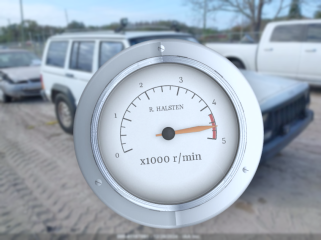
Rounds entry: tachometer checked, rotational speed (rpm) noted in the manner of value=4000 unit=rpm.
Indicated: value=4625 unit=rpm
